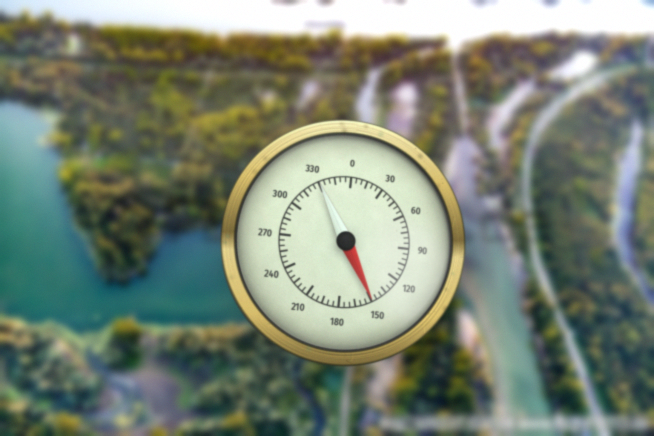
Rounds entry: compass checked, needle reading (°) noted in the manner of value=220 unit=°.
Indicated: value=150 unit=°
